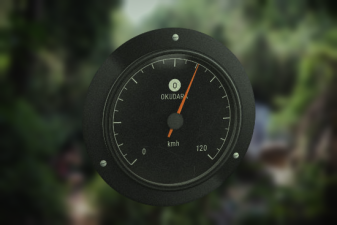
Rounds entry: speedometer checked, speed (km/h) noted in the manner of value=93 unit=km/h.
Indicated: value=70 unit=km/h
